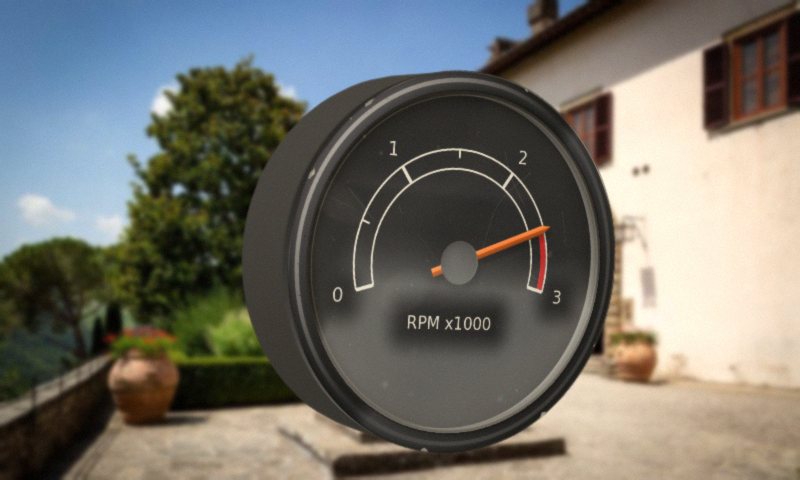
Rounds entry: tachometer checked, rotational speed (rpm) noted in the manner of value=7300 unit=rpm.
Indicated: value=2500 unit=rpm
